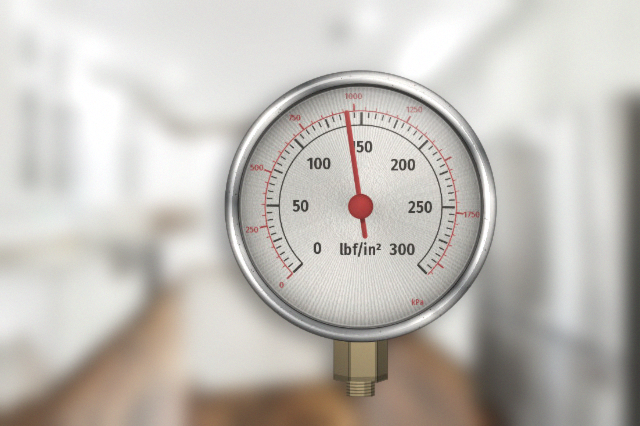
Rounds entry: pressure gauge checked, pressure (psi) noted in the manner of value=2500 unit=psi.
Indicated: value=140 unit=psi
